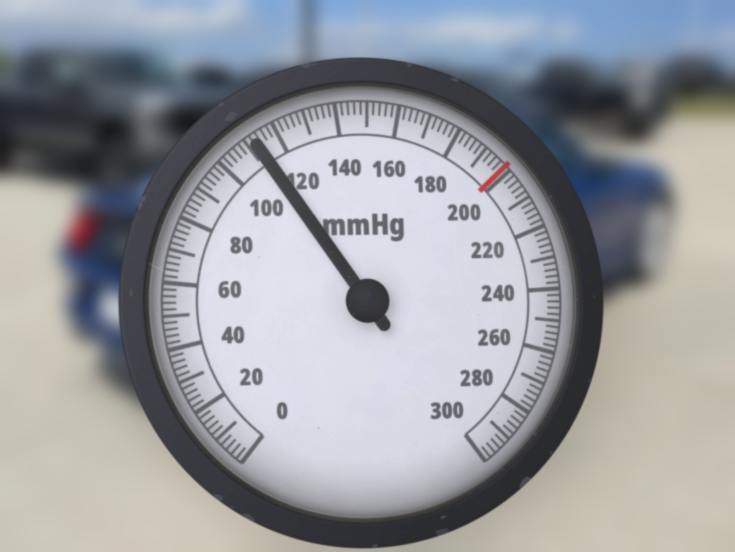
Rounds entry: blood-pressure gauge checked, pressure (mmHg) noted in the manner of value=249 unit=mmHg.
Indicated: value=112 unit=mmHg
